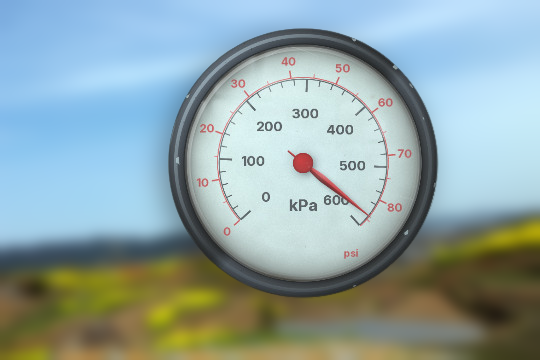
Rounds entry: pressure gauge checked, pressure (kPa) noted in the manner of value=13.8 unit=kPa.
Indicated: value=580 unit=kPa
